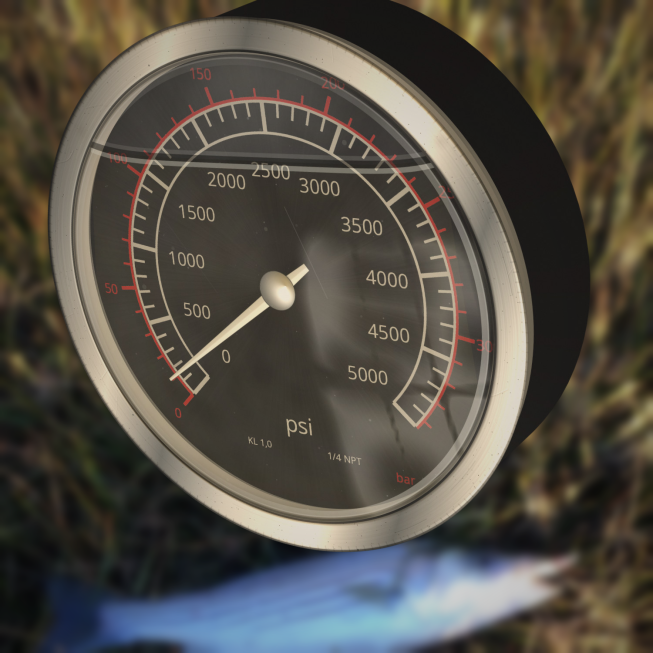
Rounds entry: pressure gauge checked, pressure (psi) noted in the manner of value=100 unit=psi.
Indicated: value=150 unit=psi
